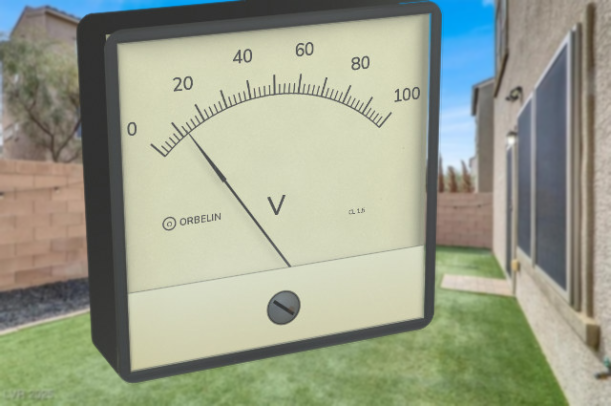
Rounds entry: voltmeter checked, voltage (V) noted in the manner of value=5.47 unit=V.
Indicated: value=12 unit=V
